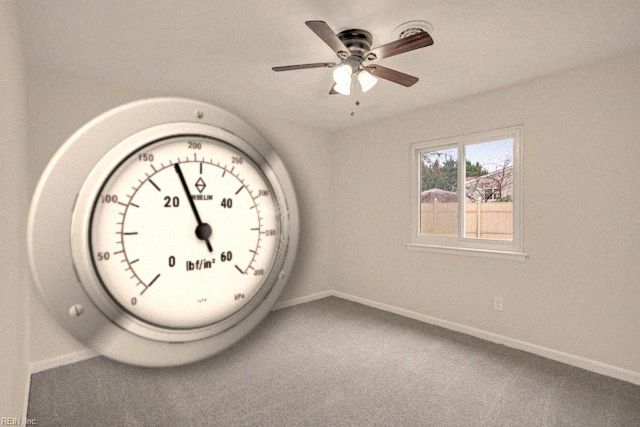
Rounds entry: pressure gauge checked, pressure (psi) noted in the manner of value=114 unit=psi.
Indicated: value=25 unit=psi
